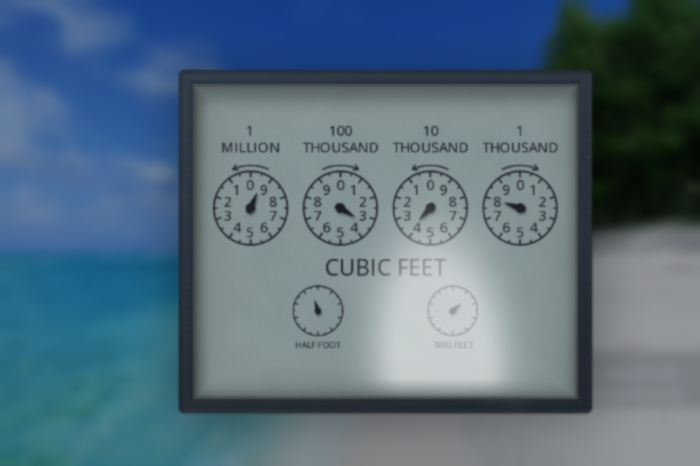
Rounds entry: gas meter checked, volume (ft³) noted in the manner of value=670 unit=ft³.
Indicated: value=933800 unit=ft³
